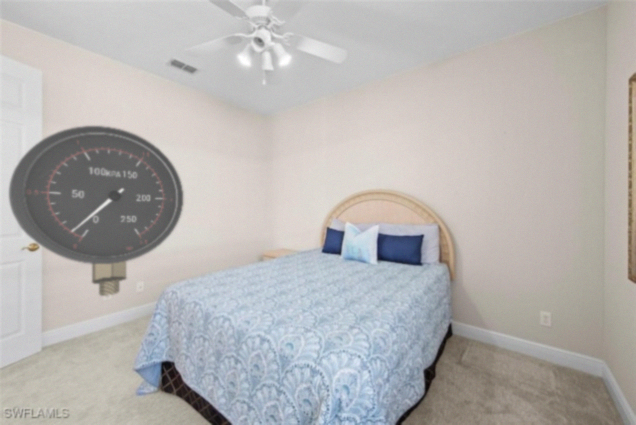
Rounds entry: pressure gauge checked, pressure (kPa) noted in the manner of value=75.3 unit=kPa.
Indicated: value=10 unit=kPa
